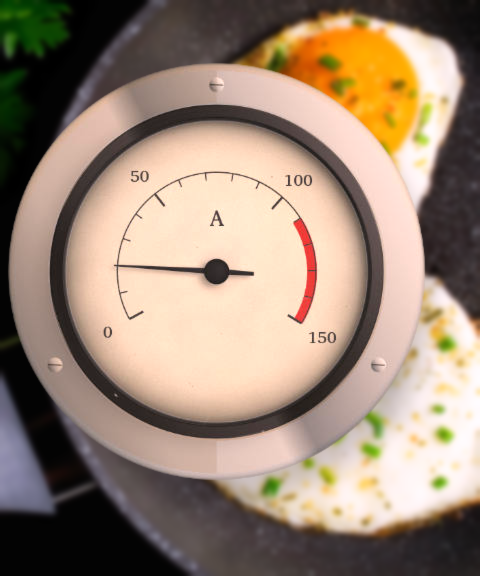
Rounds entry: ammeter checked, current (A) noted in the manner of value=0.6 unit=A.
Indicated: value=20 unit=A
